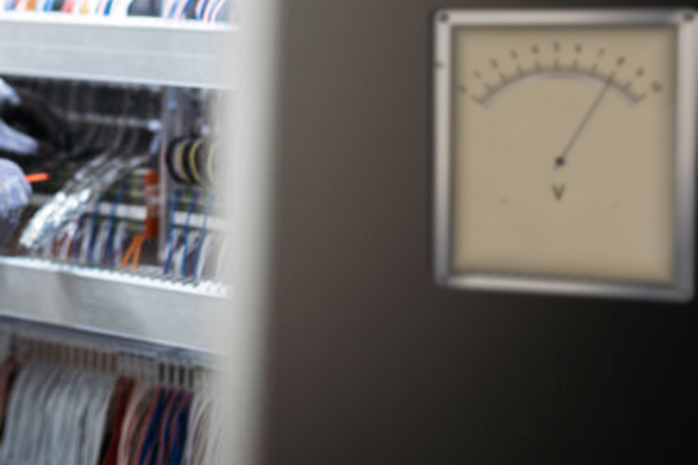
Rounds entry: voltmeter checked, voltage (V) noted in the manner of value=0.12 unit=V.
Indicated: value=8 unit=V
